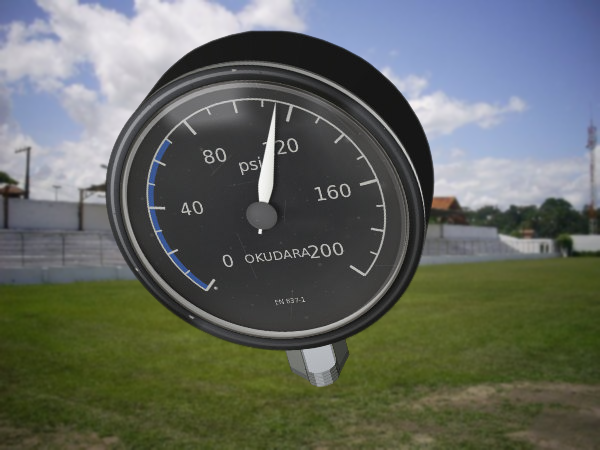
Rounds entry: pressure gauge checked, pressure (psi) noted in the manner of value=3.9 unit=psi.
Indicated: value=115 unit=psi
